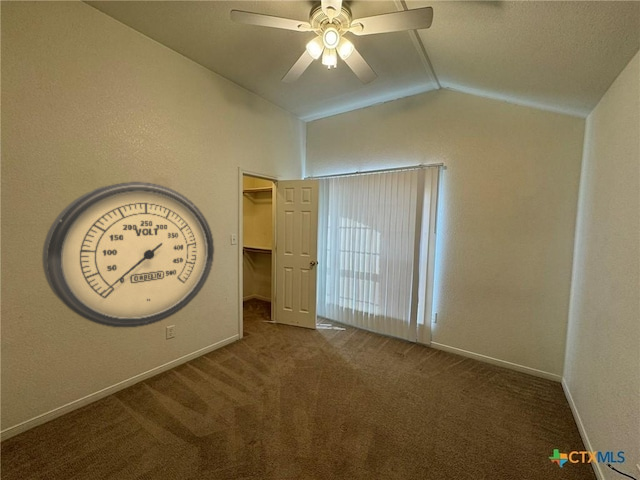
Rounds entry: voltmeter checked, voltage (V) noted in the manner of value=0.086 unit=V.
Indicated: value=10 unit=V
